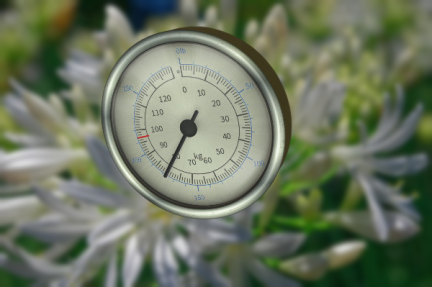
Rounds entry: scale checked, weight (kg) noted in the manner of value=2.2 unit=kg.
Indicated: value=80 unit=kg
